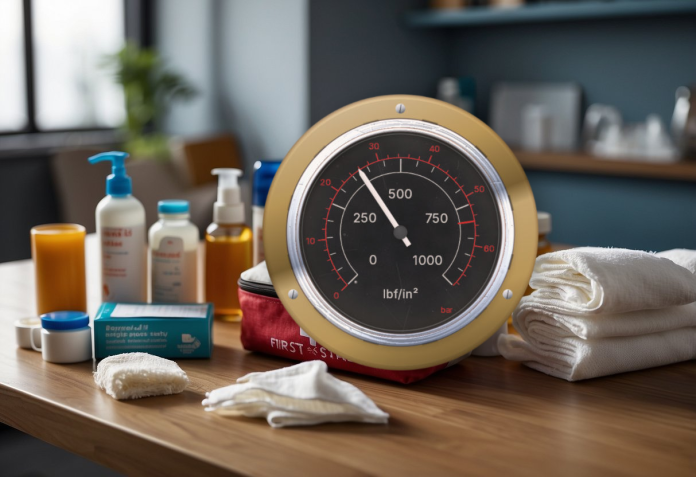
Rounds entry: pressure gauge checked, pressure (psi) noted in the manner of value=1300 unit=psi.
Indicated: value=375 unit=psi
